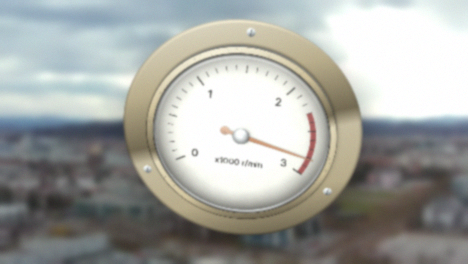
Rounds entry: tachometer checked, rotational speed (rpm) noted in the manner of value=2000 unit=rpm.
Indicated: value=2800 unit=rpm
